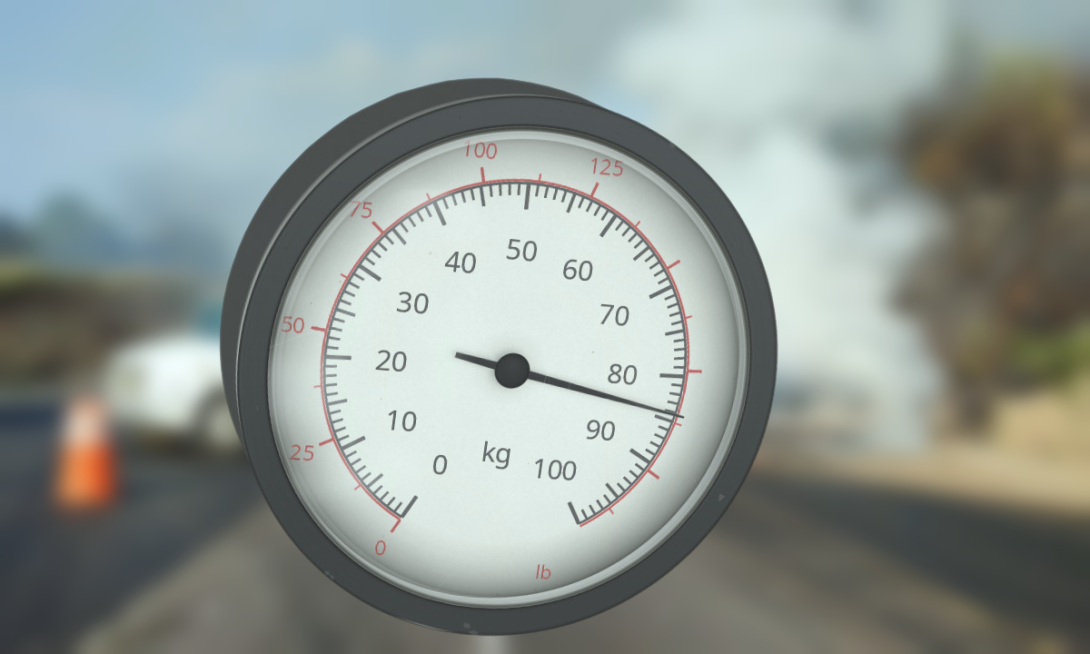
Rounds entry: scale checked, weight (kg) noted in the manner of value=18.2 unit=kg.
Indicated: value=84 unit=kg
